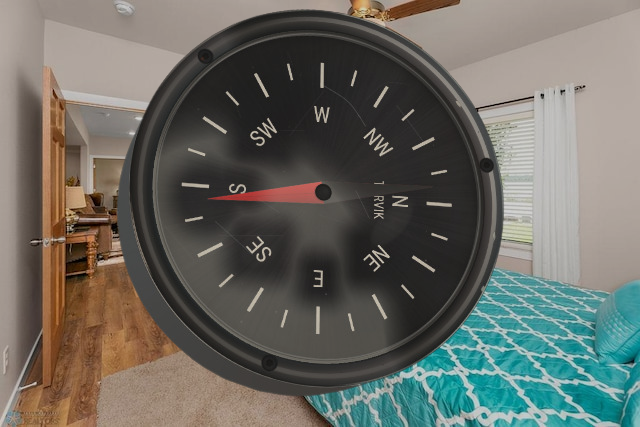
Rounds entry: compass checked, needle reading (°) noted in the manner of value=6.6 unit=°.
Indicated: value=172.5 unit=°
